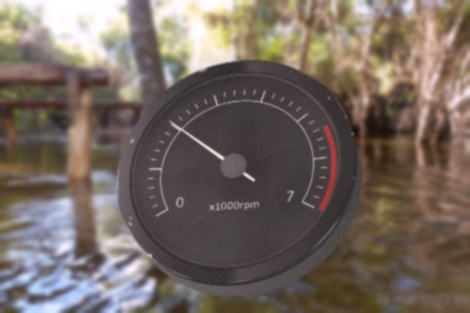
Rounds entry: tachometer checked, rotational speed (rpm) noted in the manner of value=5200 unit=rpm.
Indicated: value=2000 unit=rpm
